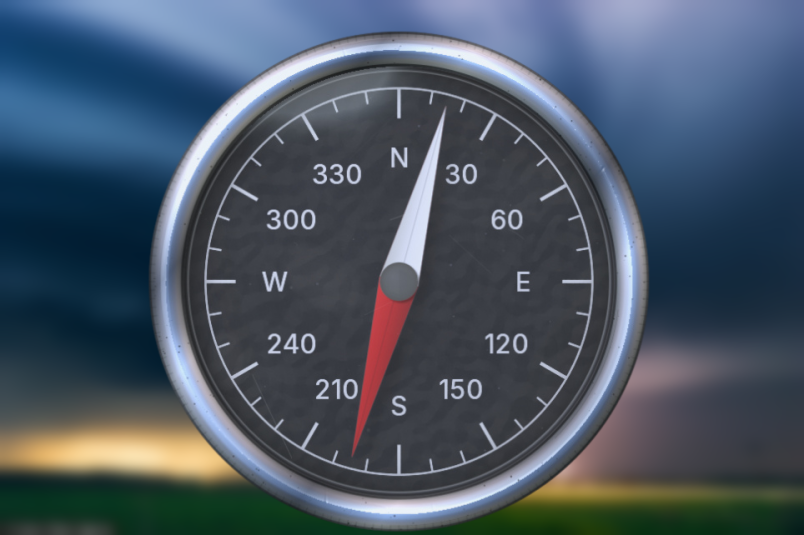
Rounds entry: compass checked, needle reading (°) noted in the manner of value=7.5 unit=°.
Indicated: value=195 unit=°
